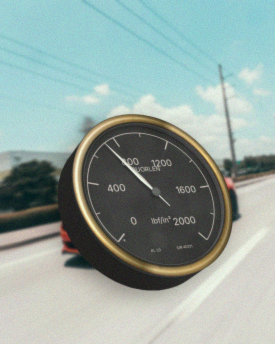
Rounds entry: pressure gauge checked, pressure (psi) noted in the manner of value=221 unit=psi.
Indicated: value=700 unit=psi
